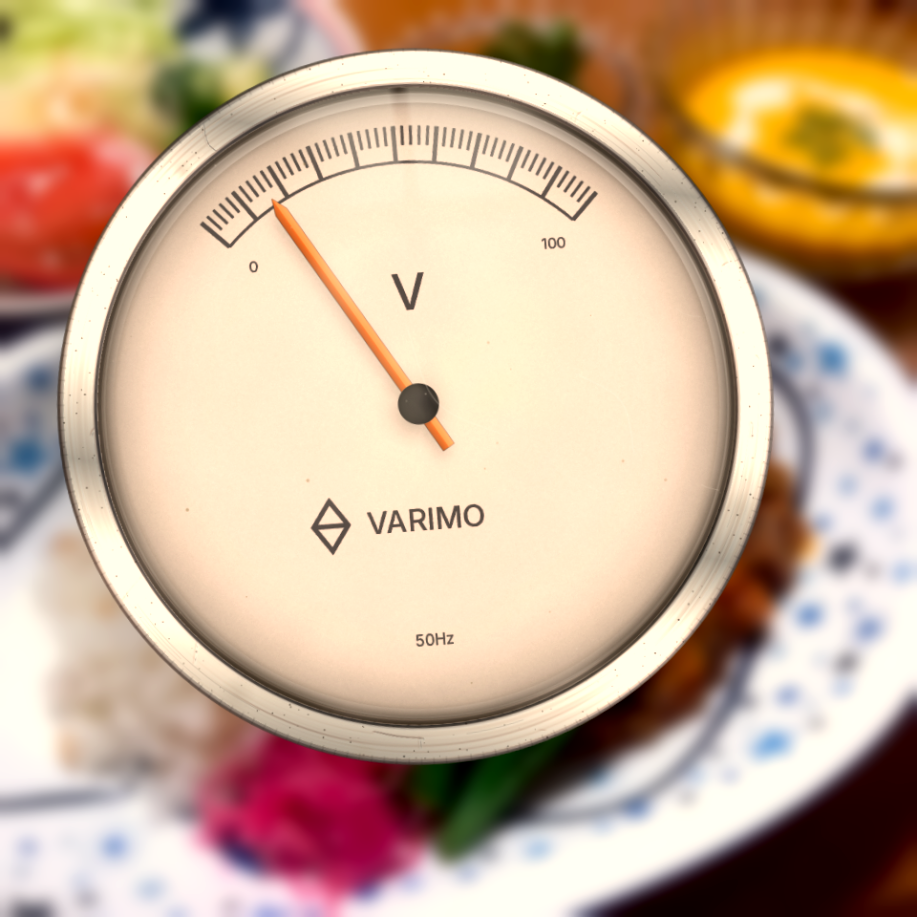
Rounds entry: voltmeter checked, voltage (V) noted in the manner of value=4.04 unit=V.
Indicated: value=16 unit=V
